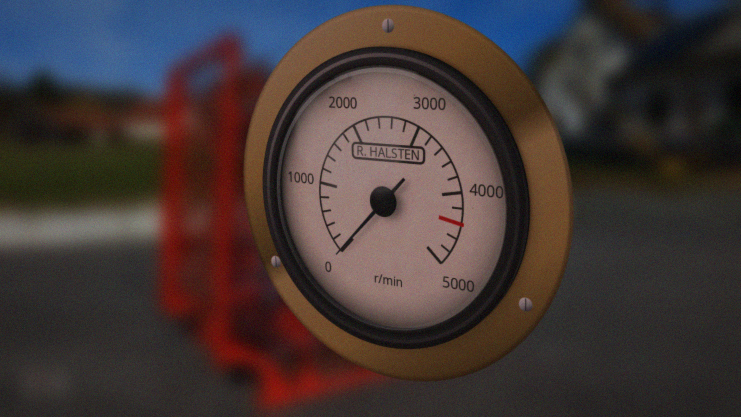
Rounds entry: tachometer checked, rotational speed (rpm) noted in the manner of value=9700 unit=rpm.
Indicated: value=0 unit=rpm
